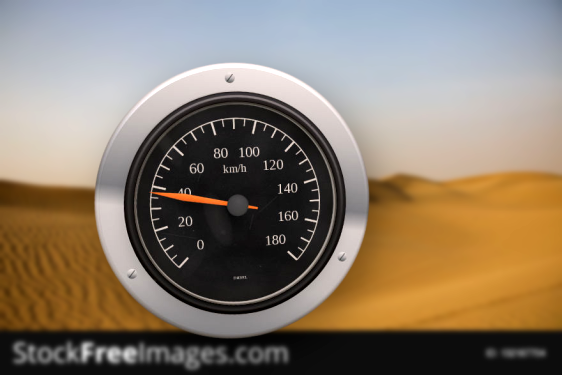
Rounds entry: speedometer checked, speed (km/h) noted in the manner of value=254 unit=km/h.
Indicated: value=37.5 unit=km/h
